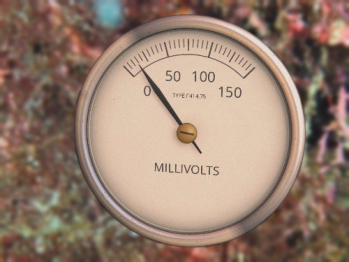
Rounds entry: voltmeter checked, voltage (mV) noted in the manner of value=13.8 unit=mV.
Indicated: value=15 unit=mV
